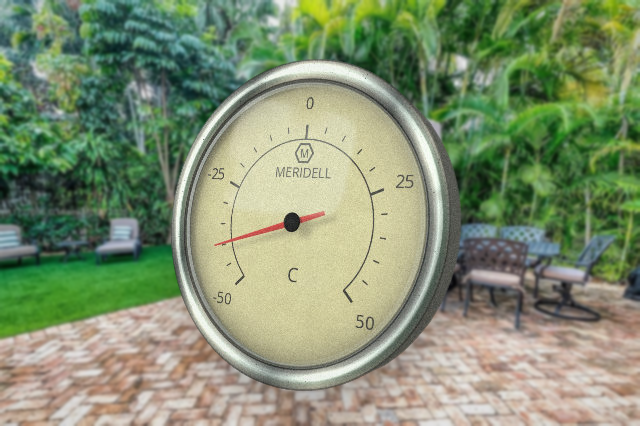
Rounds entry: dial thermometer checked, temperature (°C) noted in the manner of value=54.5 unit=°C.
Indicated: value=-40 unit=°C
